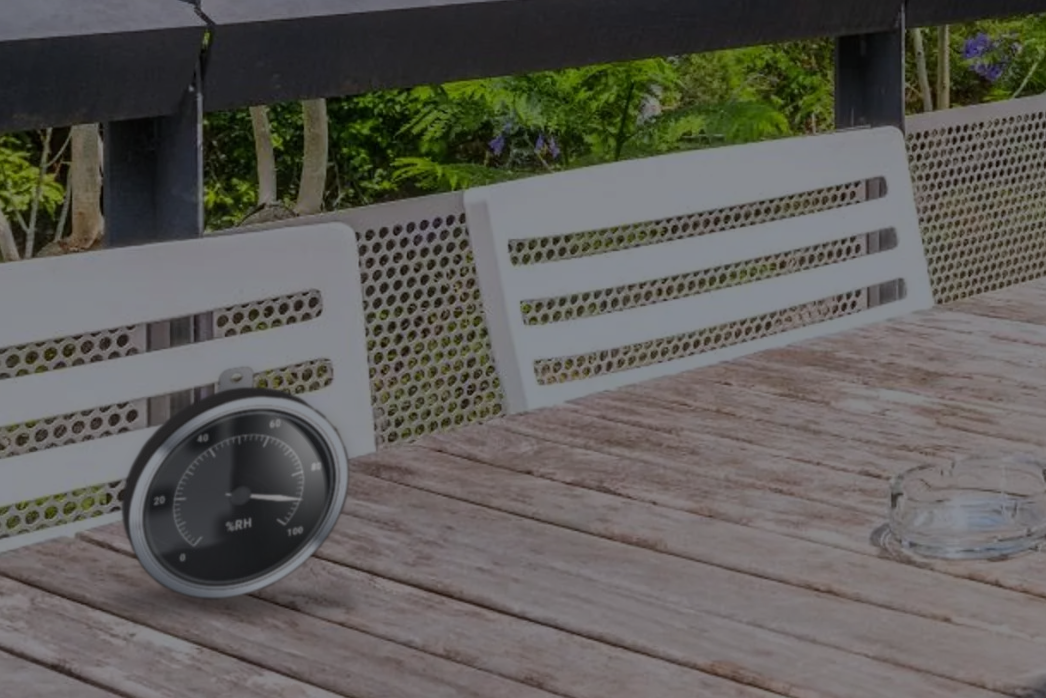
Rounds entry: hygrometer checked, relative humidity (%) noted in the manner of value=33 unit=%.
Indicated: value=90 unit=%
